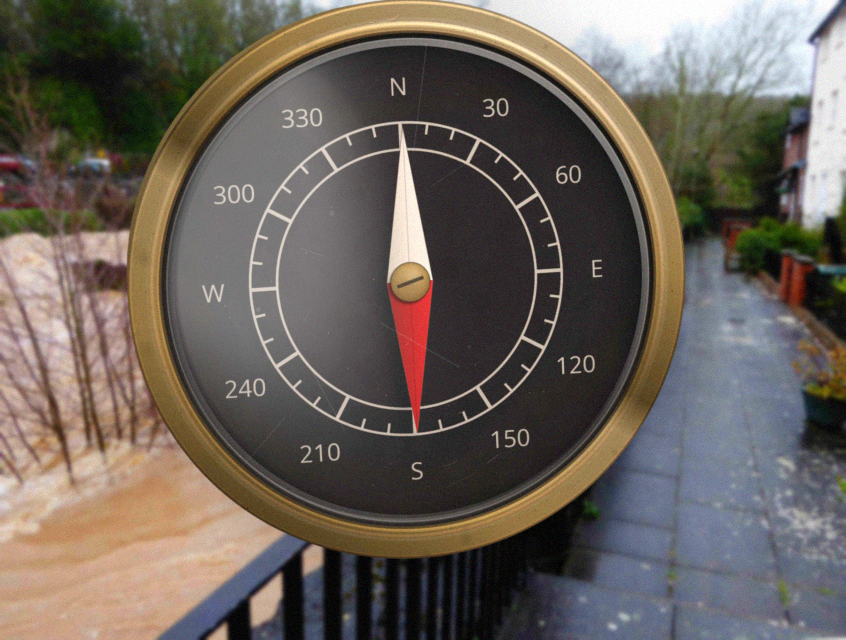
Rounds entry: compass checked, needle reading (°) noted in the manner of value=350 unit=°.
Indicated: value=180 unit=°
